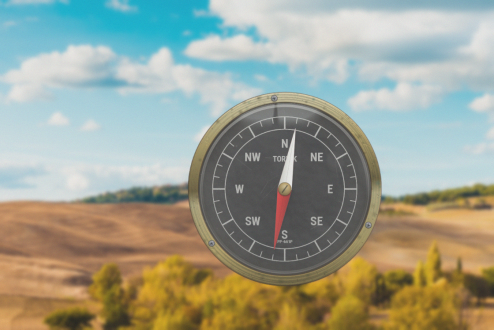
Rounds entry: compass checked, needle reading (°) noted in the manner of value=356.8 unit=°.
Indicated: value=190 unit=°
